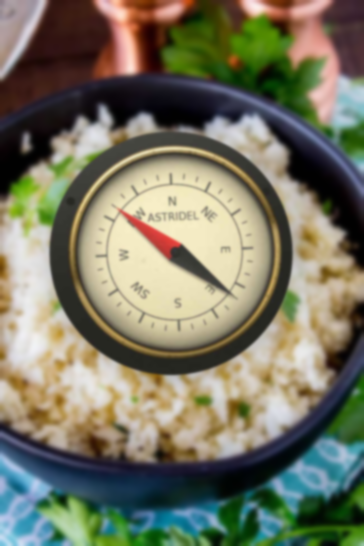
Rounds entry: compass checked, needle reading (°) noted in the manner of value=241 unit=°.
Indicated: value=310 unit=°
